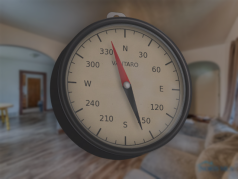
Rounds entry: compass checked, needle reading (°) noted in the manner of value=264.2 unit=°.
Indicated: value=340 unit=°
